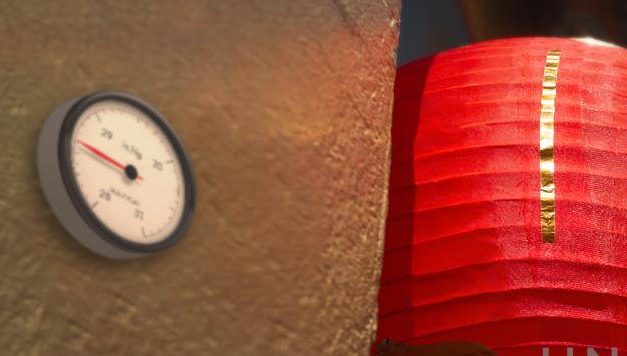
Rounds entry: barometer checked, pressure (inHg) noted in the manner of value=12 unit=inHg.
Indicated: value=28.6 unit=inHg
